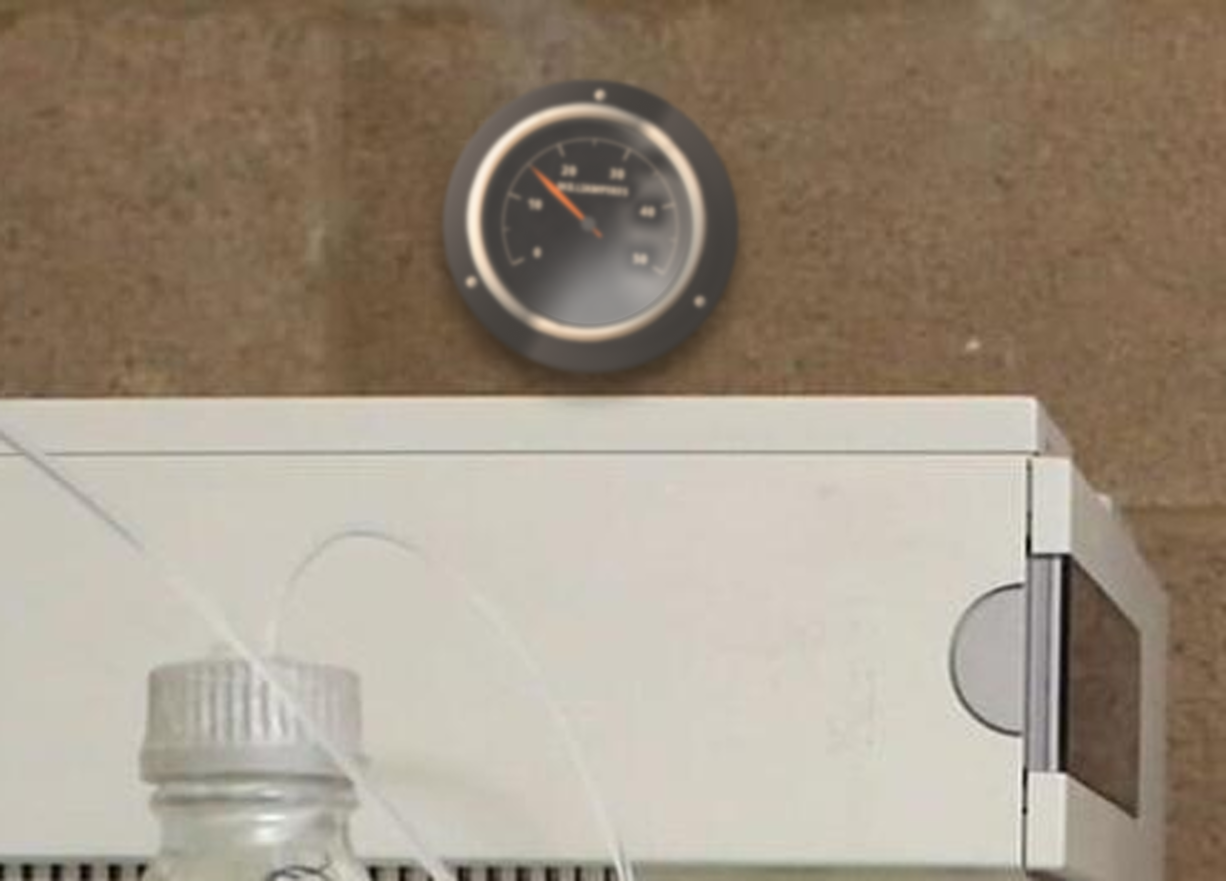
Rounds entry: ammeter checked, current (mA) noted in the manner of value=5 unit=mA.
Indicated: value=15 unit=mA
